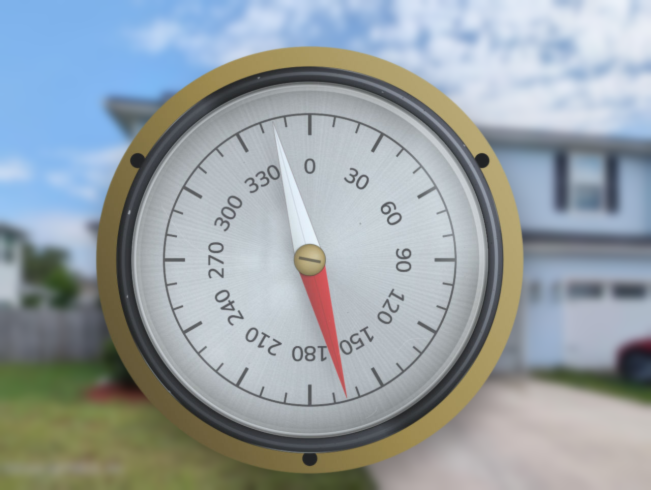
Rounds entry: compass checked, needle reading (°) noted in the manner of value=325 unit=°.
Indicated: value=165 unit=°
